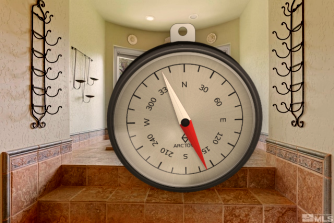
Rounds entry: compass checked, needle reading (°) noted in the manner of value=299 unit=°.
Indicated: value=157.5 unit=°
